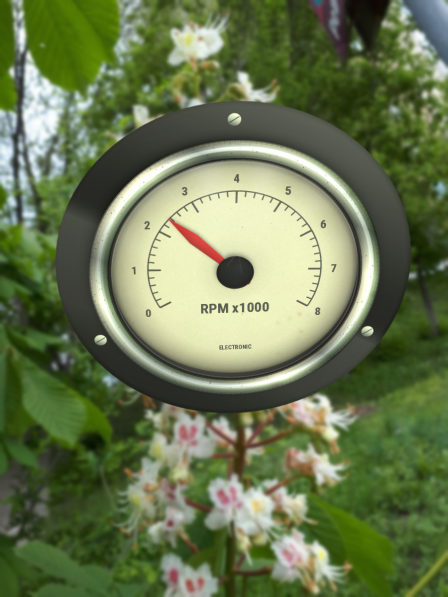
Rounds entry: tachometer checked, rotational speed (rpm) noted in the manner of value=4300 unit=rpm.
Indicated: value=2400 unit=rpm
